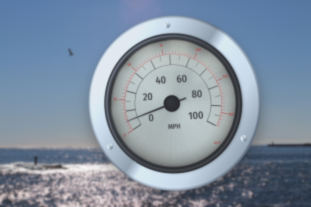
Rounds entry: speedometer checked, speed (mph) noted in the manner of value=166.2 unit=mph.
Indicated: value=5 unit=mph
